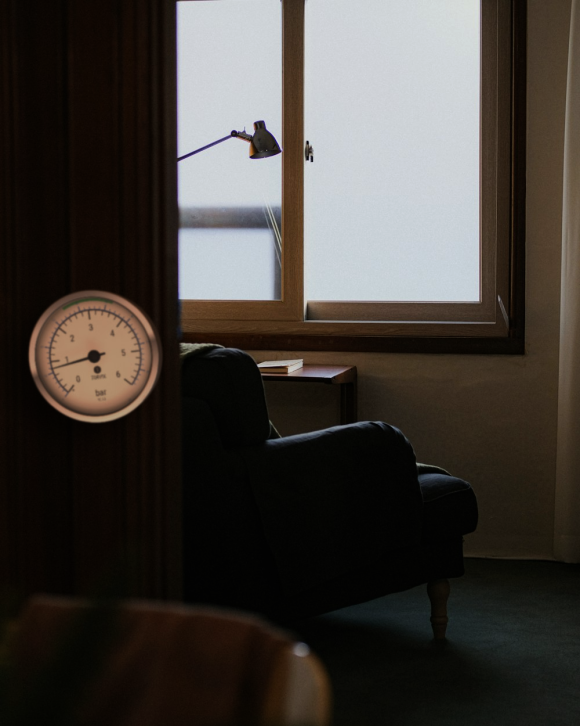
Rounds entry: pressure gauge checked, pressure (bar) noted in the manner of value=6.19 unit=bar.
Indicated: value=0.8 unit=bar
